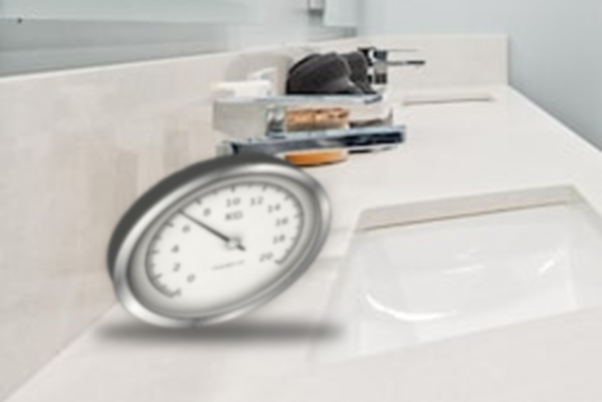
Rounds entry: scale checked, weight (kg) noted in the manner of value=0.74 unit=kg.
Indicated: value=7 unit=kg
